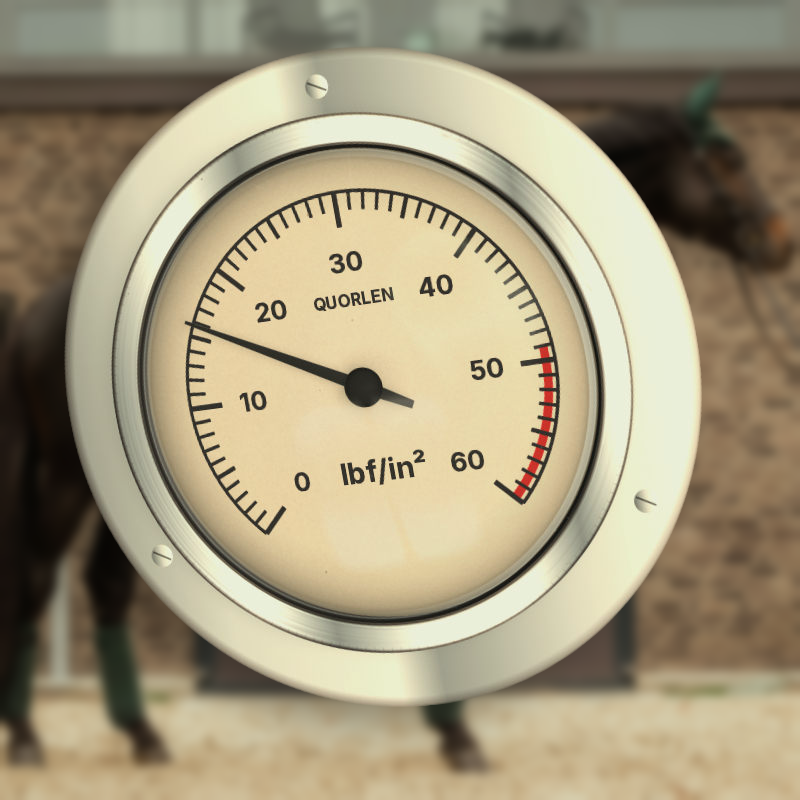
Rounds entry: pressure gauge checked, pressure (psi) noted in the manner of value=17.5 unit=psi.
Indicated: value=16 unit=psi
